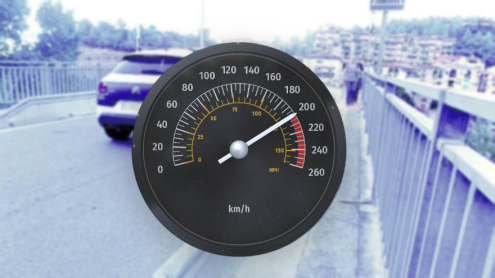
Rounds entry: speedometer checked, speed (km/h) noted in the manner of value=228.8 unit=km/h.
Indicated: value=200 unit=km/h
